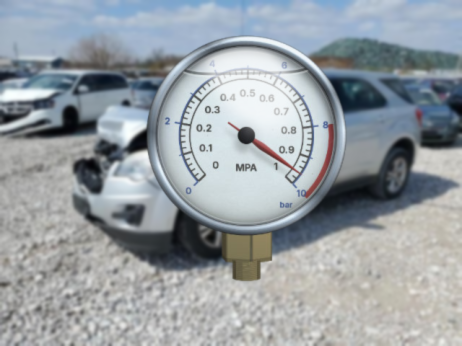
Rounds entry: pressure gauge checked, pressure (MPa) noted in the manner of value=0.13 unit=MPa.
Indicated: value=0.96 unit=MPa
